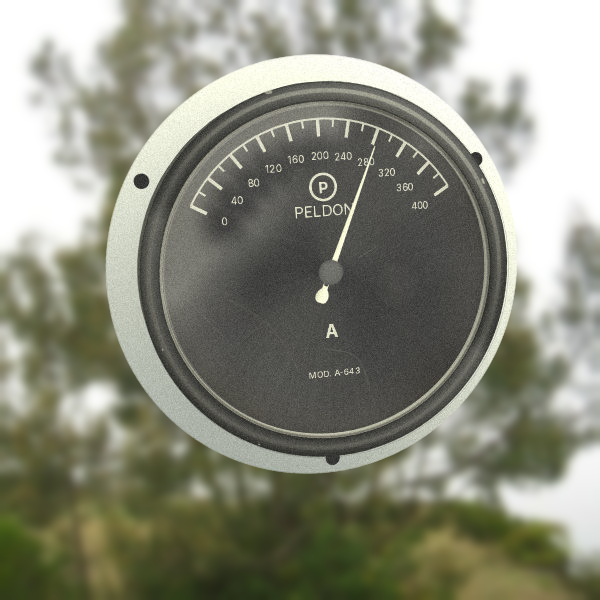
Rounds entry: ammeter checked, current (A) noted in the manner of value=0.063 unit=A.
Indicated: value=280 unit=A
